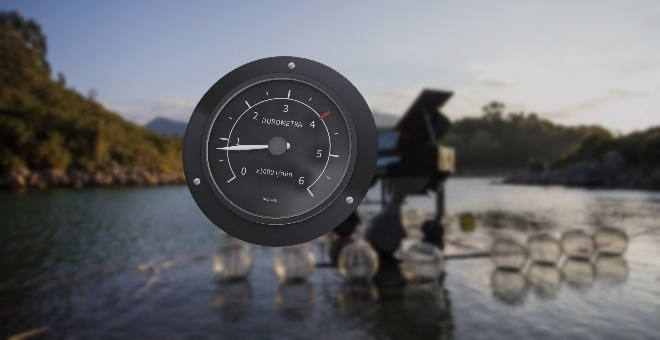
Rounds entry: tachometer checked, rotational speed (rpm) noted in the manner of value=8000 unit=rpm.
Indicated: value=750 unit=rpm
